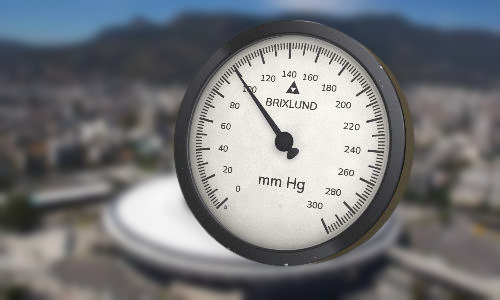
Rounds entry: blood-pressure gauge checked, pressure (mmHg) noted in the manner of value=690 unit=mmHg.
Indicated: value=100 unit=mmHg
